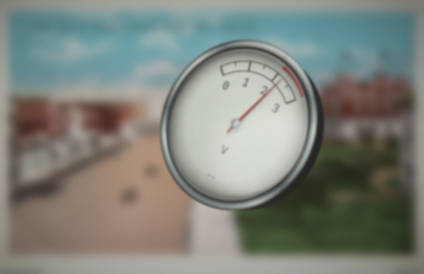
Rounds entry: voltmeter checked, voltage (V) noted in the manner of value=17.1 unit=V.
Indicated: value=2.25 unit=V
